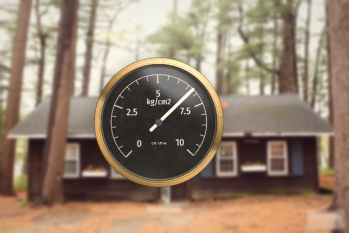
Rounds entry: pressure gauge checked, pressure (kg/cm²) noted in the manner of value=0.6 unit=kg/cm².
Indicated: value=6.75 unit=kg/cm²
